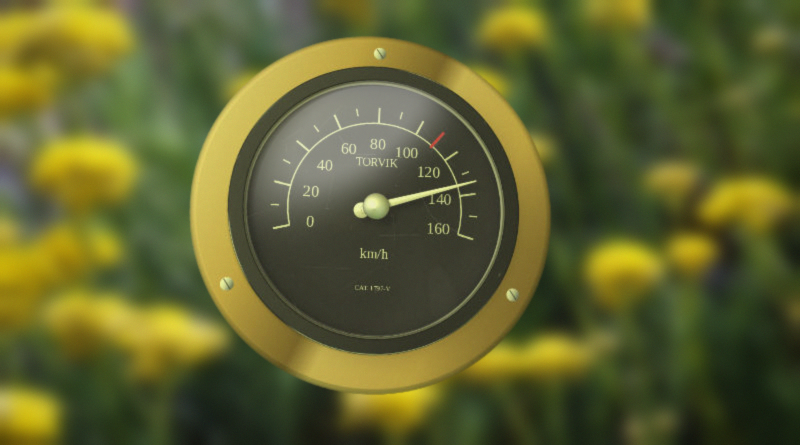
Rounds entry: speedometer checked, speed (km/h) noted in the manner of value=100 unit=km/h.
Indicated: value=135 unit=km/h
